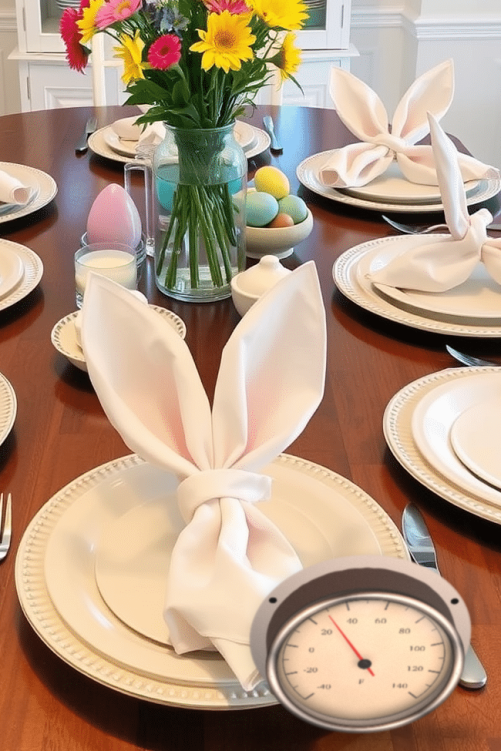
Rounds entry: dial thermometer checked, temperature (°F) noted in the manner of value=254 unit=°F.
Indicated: value=30 unit=°F
